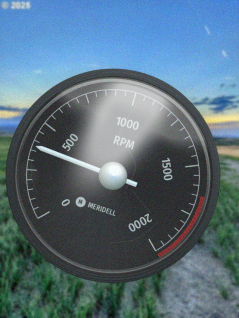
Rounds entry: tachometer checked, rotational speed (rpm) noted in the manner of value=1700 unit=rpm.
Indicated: value=375 unit=rpm
